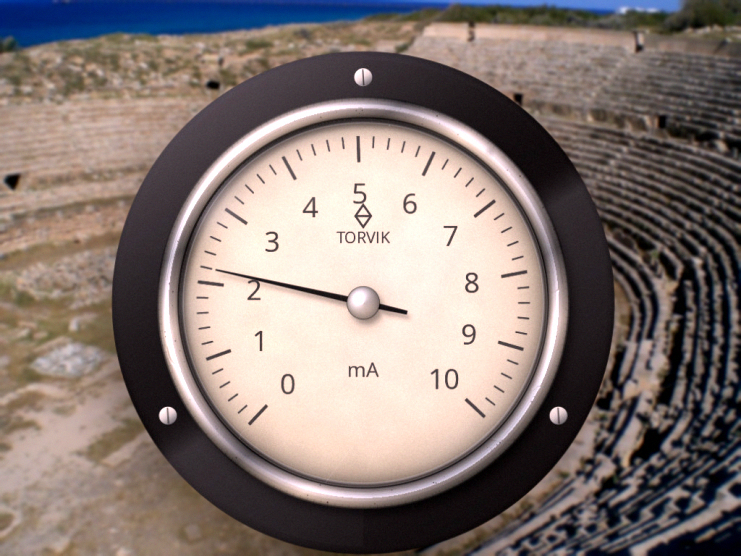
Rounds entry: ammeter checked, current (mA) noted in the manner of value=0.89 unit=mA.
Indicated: value=2.2 unit=mA
